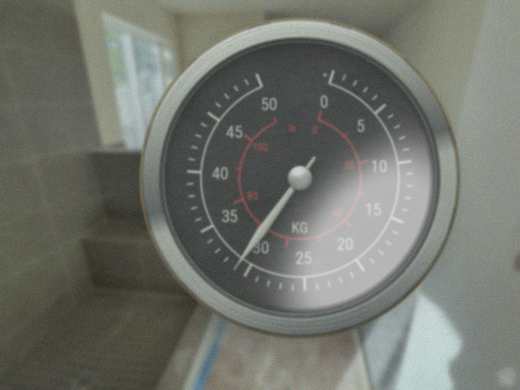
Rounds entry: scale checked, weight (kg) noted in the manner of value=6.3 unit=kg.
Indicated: value=31 unit=kg
